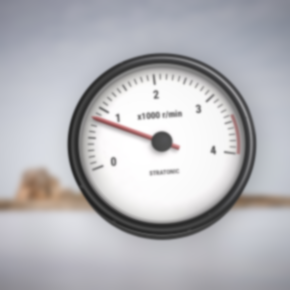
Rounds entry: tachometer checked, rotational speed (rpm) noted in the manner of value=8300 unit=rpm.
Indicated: value=800 unit=rpm
